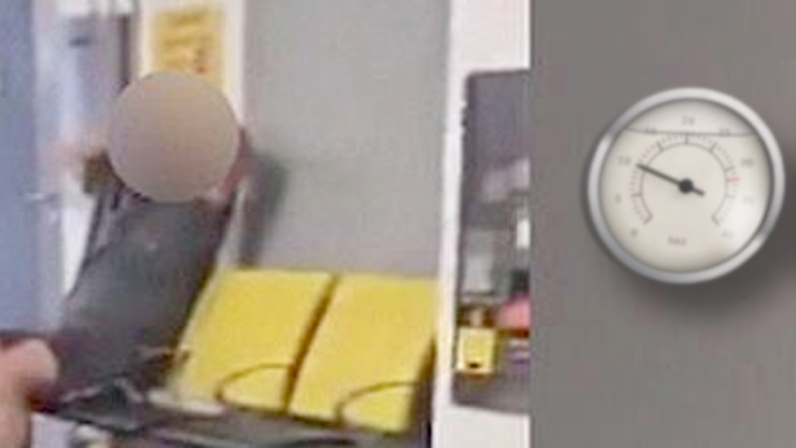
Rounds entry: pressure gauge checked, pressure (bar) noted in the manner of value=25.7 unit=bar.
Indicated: value=10 unit=bar
